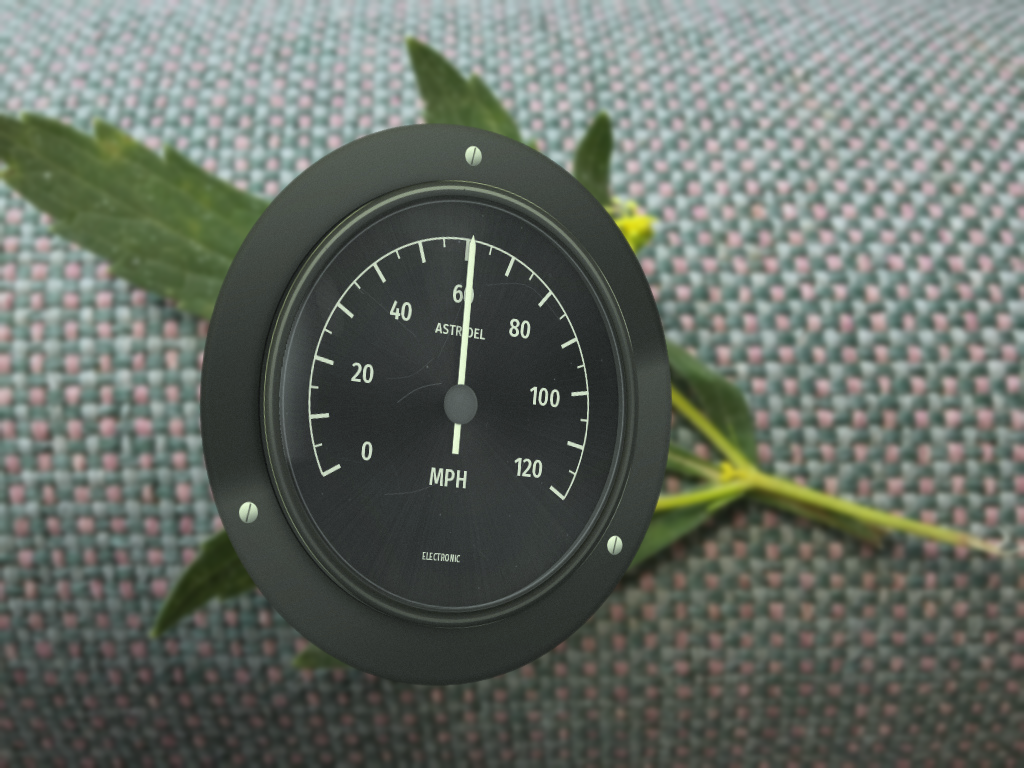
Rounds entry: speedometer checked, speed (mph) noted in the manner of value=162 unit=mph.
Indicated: value=60 unit=mph
